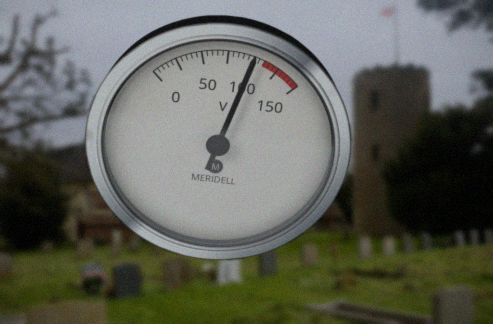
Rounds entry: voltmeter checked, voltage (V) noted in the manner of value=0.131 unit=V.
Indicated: value=100 unit=V
